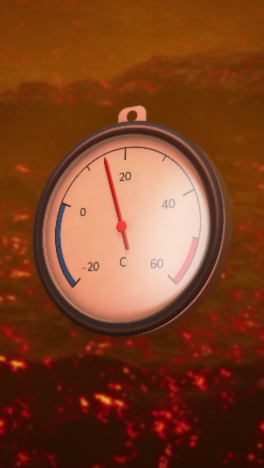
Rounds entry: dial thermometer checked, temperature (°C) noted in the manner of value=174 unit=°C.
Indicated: value=15 unit=°C
